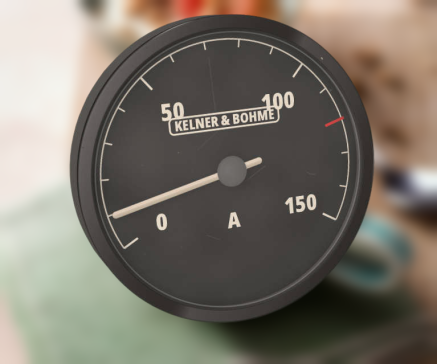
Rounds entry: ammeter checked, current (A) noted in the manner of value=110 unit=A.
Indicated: value=10 unit=A
